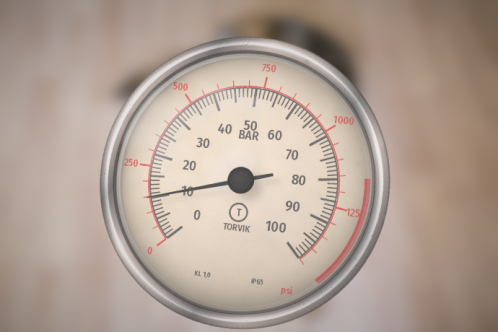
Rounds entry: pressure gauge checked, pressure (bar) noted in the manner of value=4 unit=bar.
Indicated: value=10 unit=bar
